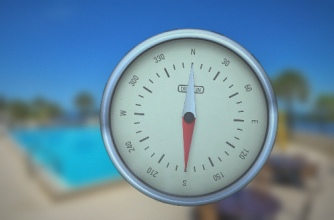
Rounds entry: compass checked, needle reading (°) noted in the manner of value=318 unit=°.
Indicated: value=180 unit=°
